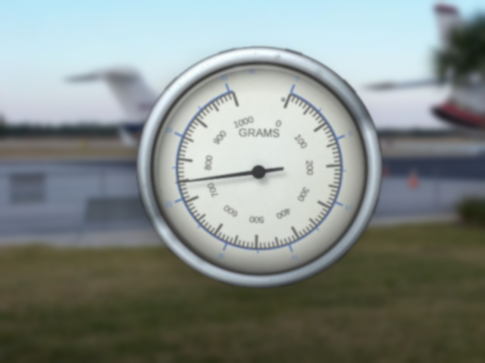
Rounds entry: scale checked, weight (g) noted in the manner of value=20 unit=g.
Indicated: value=750 unit=g
